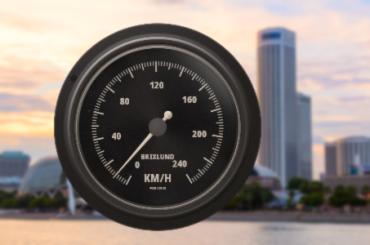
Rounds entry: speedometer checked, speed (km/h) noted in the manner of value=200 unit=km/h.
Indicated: value=10 unit=km/h
